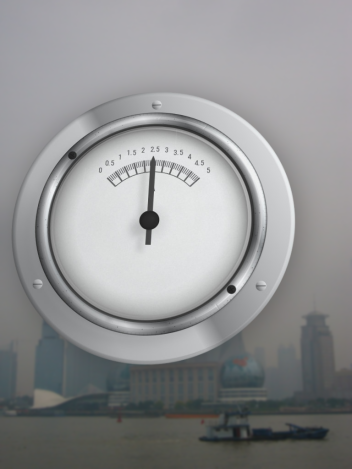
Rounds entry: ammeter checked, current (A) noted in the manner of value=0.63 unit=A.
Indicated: value=2.5 unit=A
